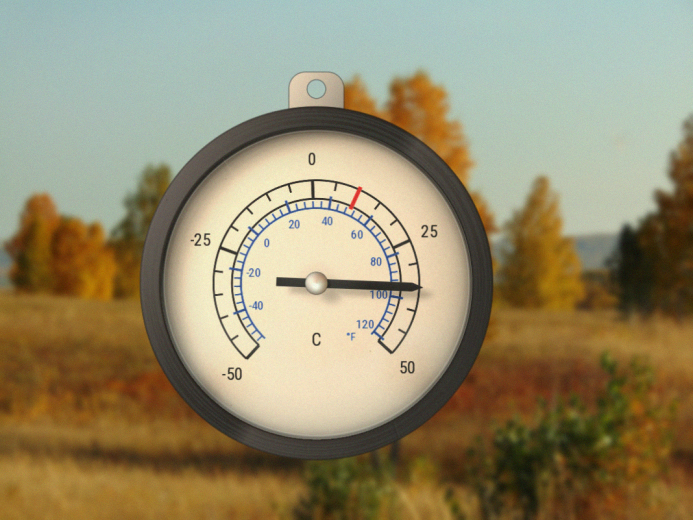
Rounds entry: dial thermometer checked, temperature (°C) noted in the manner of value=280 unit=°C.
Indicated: value=35 unit=°C
